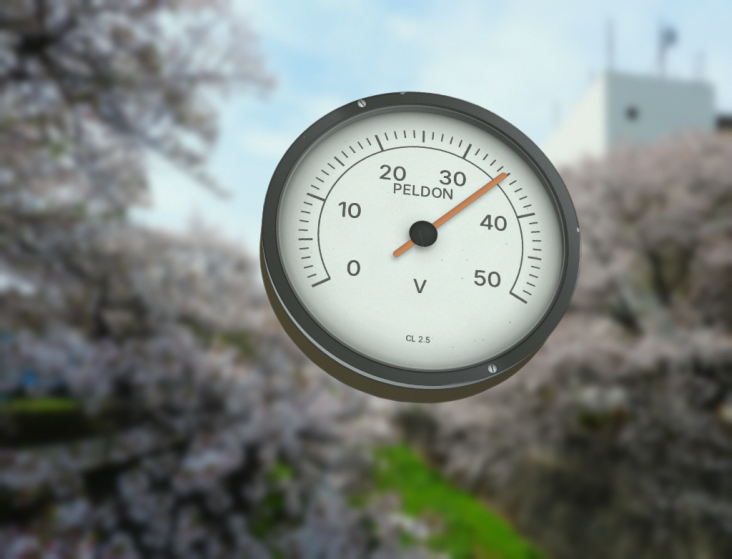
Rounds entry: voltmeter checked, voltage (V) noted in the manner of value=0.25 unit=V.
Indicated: value=35 unit=V
